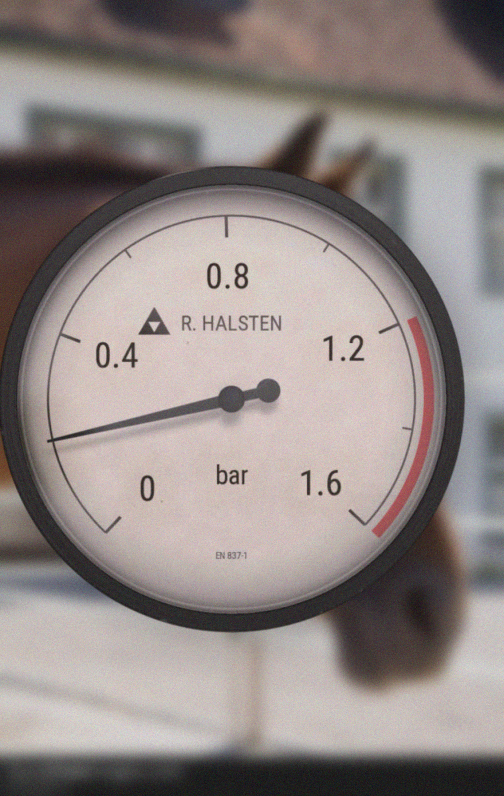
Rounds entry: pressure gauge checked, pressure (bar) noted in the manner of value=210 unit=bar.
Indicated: value=0.2 unit=bar
